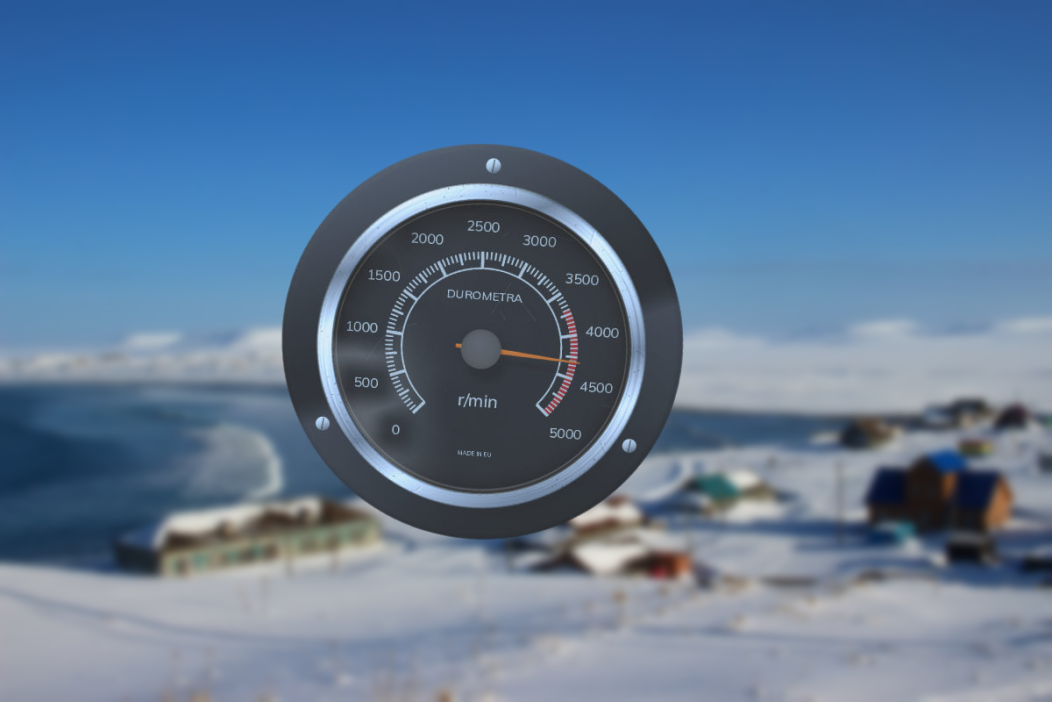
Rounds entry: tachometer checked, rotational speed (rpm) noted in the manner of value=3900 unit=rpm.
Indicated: value=4300 unit=rpm
